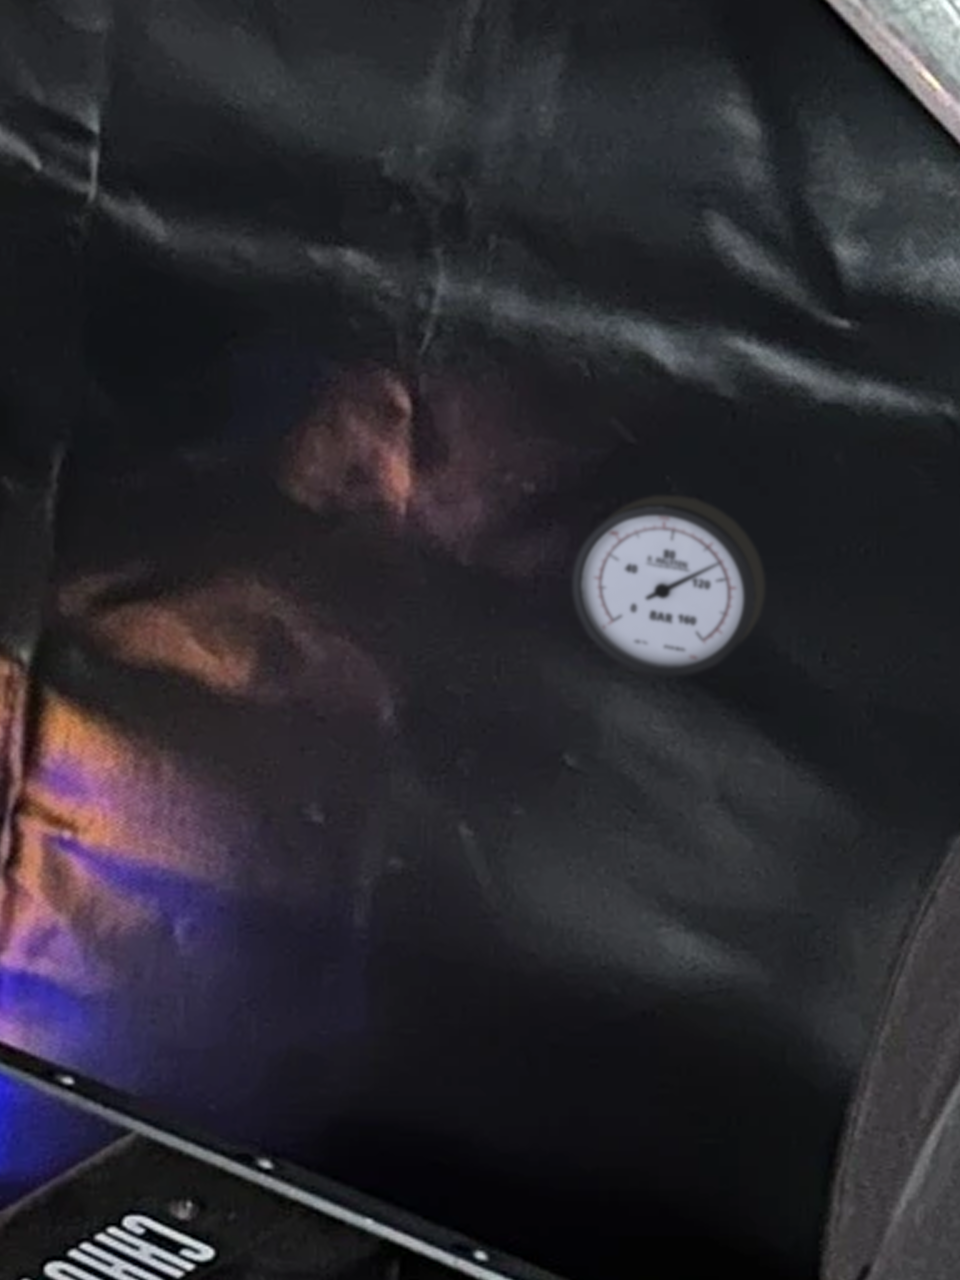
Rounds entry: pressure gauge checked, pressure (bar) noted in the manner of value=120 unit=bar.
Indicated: value=110 unit=bar
